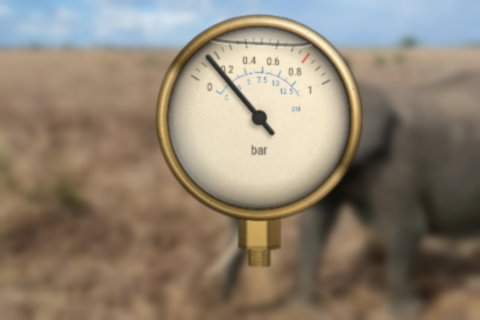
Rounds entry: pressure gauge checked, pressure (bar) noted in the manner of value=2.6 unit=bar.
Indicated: value=0.15 unit=bar
